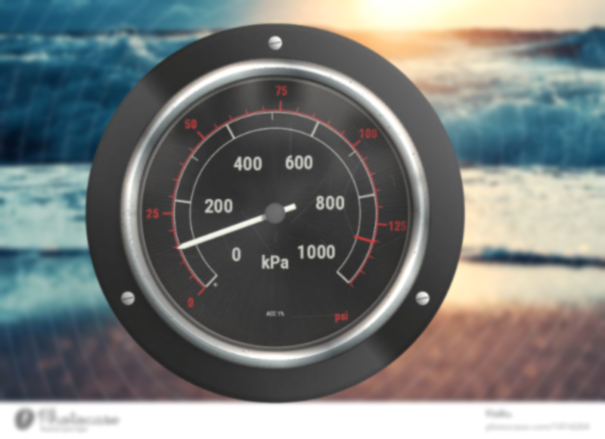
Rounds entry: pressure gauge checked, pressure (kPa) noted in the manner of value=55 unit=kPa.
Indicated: value=100 unit=kPa
